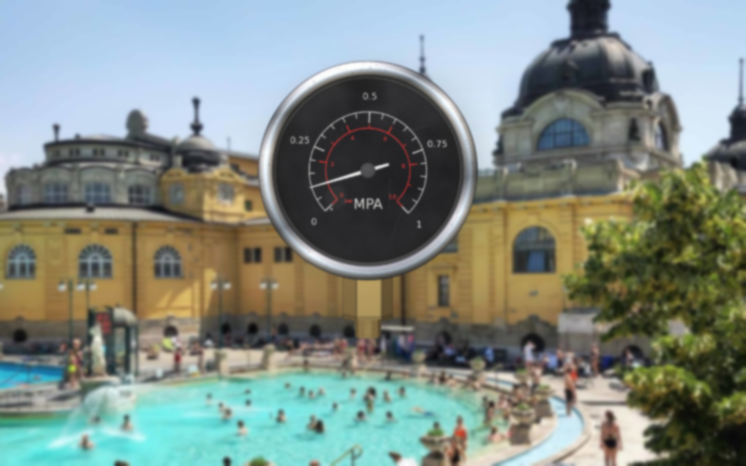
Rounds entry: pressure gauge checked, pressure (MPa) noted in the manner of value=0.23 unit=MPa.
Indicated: value=0.1 unit=MPa
